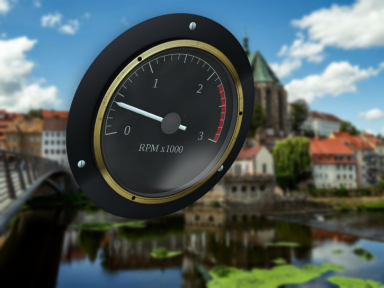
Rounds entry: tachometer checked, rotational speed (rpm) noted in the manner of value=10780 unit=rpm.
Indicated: value=400 unit=rpm
